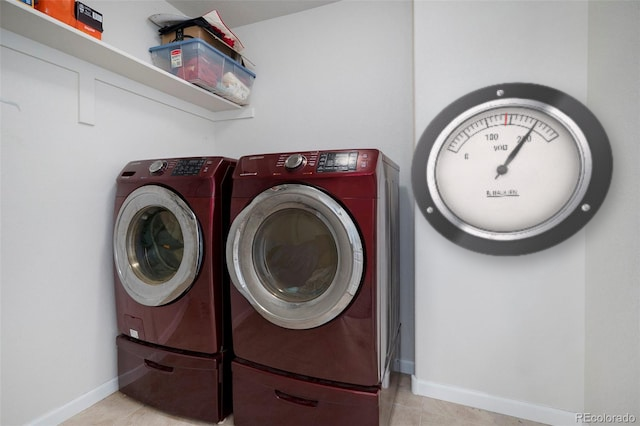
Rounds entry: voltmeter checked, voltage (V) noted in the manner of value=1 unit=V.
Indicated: value=200 unit=V
